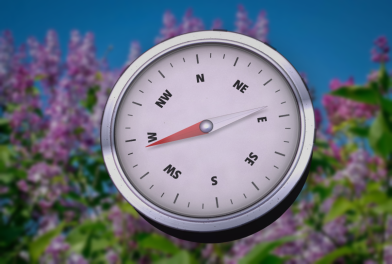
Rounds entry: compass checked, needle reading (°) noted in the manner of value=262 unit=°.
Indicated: value=260 unit=°
